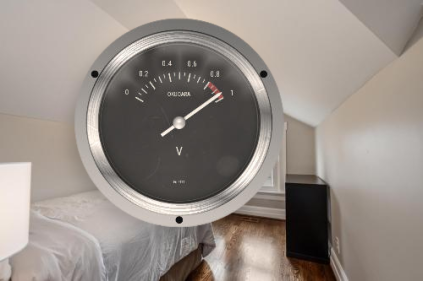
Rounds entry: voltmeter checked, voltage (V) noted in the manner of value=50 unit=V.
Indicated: value=0.95 unit=V
